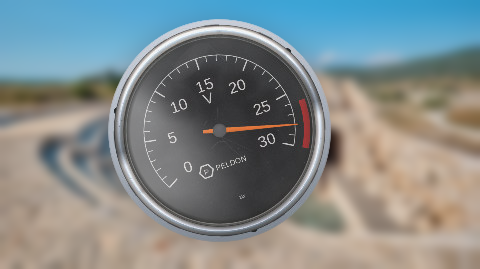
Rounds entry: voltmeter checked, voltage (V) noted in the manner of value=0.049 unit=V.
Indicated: value=28 unit=V
